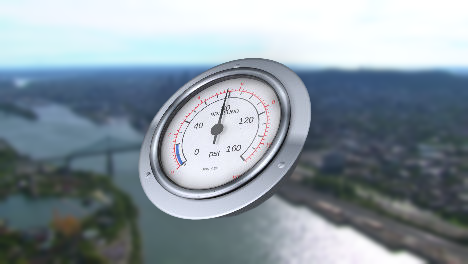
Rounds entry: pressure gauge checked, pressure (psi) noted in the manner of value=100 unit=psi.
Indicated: value=80 unit=psi
